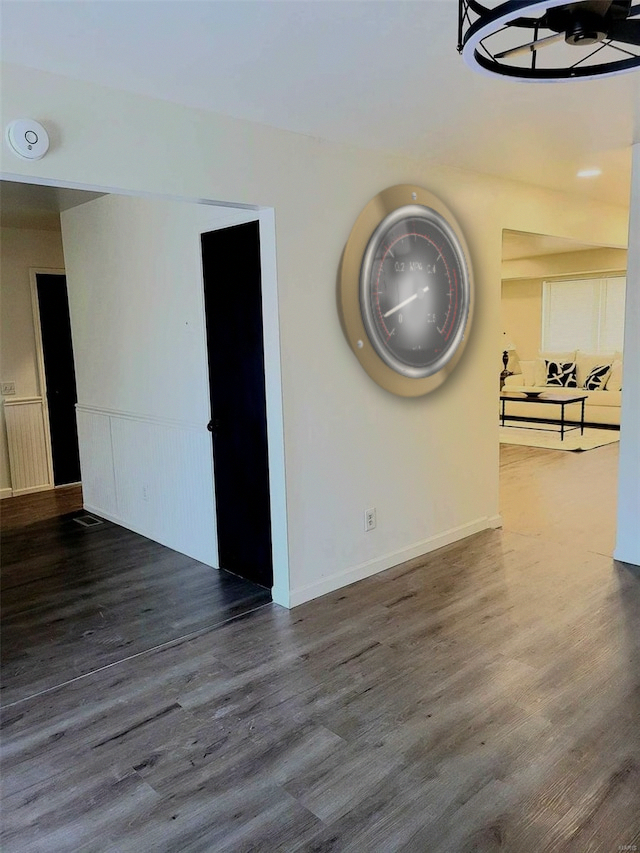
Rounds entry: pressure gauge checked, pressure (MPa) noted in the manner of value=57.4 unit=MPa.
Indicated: value=0.05 unit=MPa
